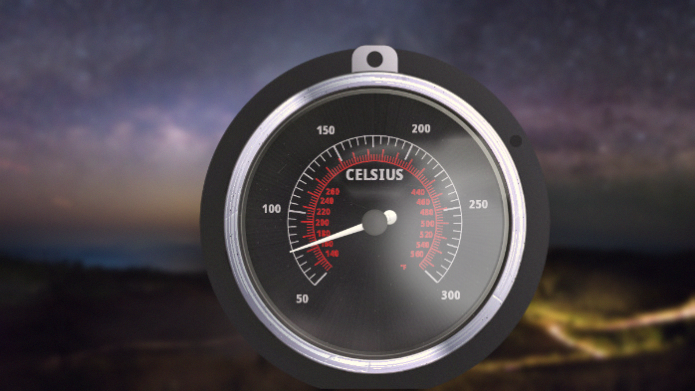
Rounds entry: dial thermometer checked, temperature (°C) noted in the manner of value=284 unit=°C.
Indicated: value=75 unit=°C
